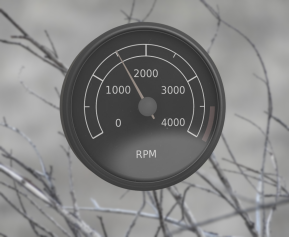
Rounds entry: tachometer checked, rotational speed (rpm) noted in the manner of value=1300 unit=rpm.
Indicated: value=1500 unit=rpm
